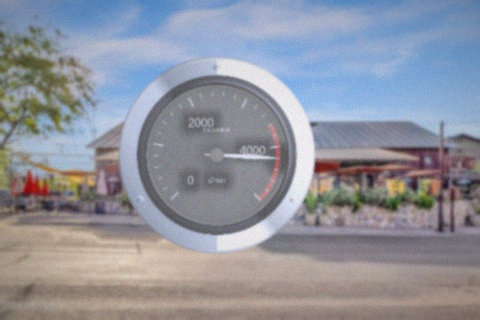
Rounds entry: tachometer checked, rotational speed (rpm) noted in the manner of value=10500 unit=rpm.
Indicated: value=4200 unit=rpm
